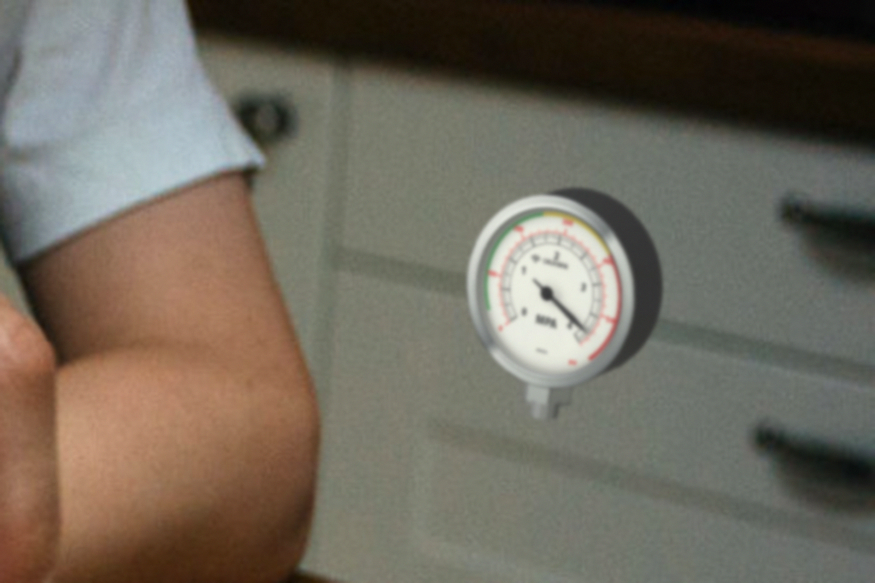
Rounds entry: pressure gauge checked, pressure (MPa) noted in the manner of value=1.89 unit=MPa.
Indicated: value=3.75 unit=MPa
